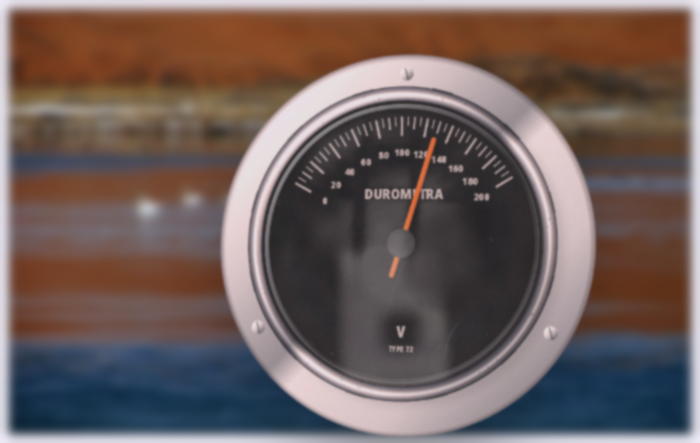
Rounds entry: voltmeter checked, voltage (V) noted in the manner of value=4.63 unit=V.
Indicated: value=130 unit=V
